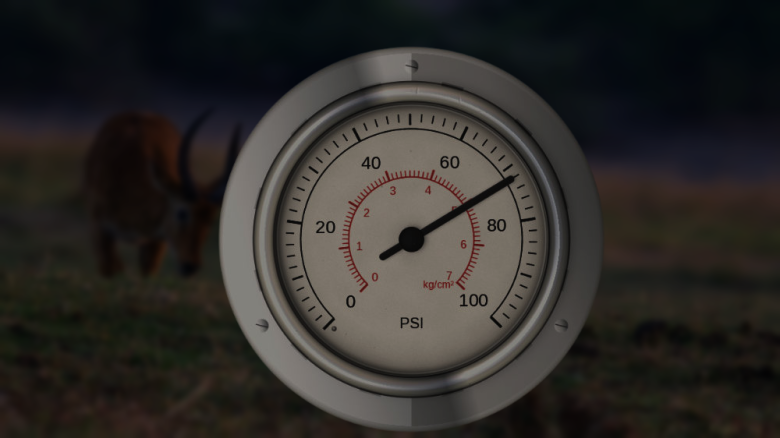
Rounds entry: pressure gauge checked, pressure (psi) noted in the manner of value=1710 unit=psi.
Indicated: value=72 unit=psi
